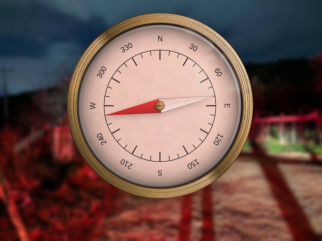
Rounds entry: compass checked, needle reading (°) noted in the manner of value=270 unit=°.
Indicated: value=260 unit=°
